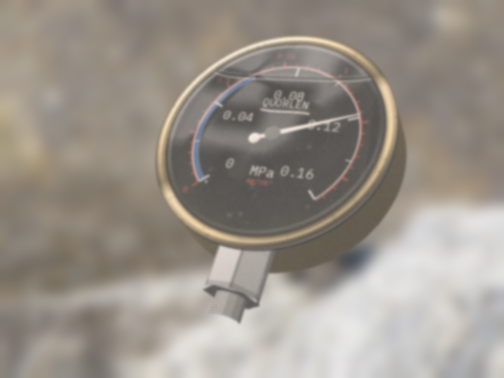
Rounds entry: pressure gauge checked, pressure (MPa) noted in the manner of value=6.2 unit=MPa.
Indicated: value=0.12 unit=MPa
